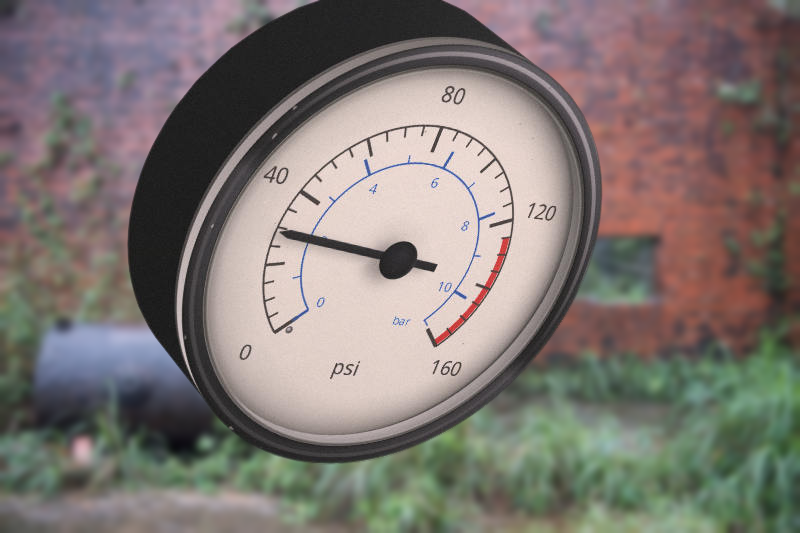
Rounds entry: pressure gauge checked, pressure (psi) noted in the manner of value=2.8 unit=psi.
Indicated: value=30 unit=psi
